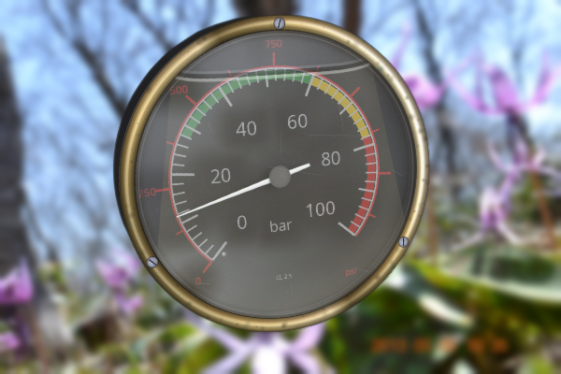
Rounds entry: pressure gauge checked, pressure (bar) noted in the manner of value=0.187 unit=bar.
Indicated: value=12 unit=bar
